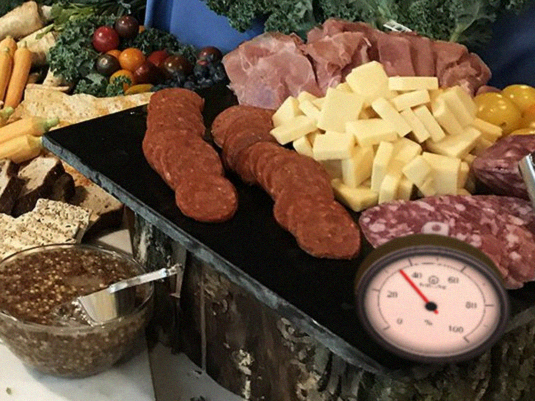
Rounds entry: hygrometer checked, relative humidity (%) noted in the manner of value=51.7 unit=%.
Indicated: value=35 unit=%
